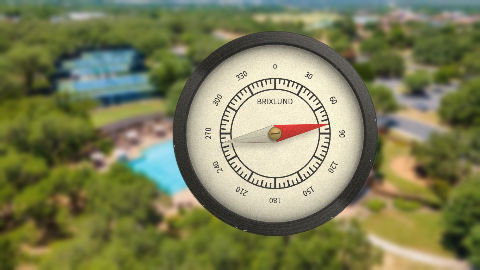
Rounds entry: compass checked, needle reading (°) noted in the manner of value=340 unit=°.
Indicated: value=80 unit=°
